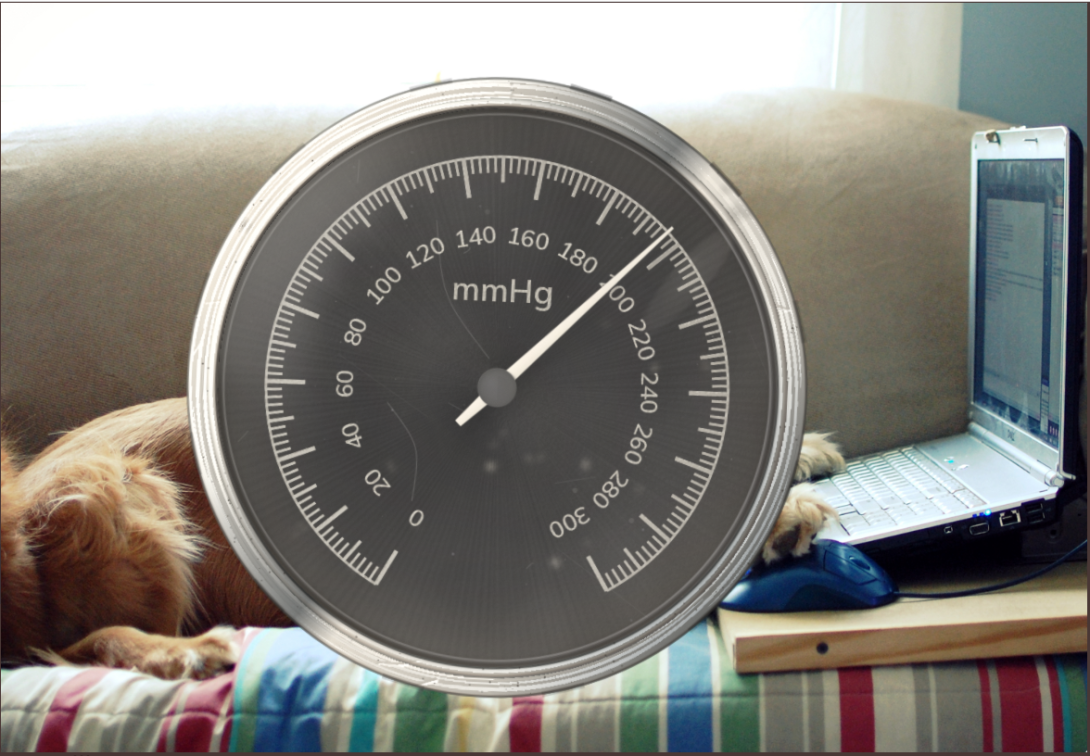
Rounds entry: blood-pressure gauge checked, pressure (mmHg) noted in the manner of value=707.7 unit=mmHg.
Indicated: value=196 unit=mmHg
